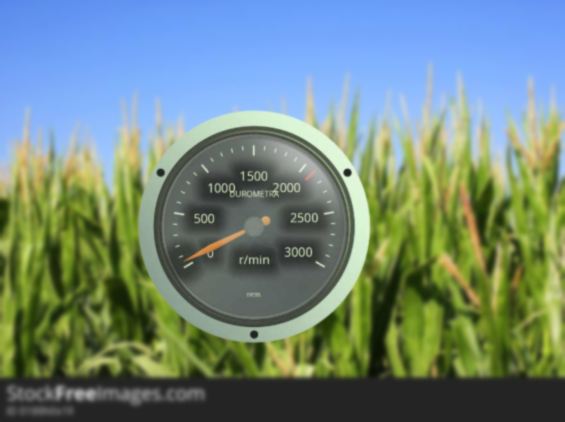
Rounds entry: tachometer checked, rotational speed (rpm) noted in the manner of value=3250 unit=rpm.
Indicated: value=50 unit=rpm
